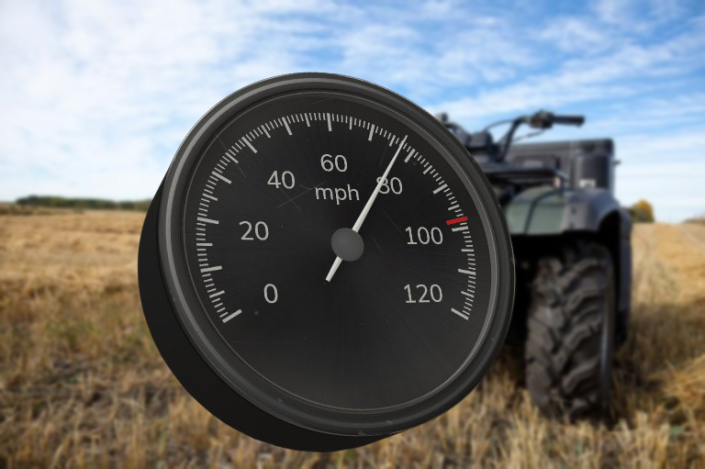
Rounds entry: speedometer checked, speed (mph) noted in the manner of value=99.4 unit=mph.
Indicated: value=77 unit=mph
